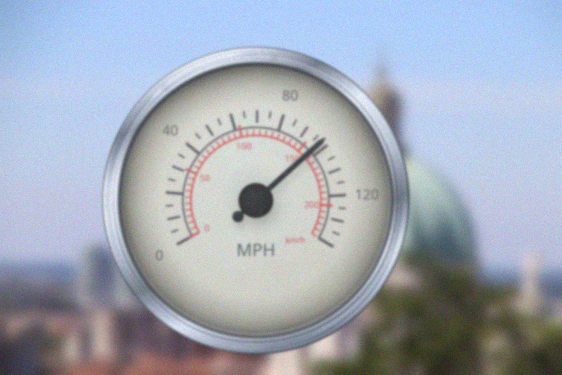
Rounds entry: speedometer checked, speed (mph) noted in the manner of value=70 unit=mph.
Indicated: value=97.5 unit=mph
